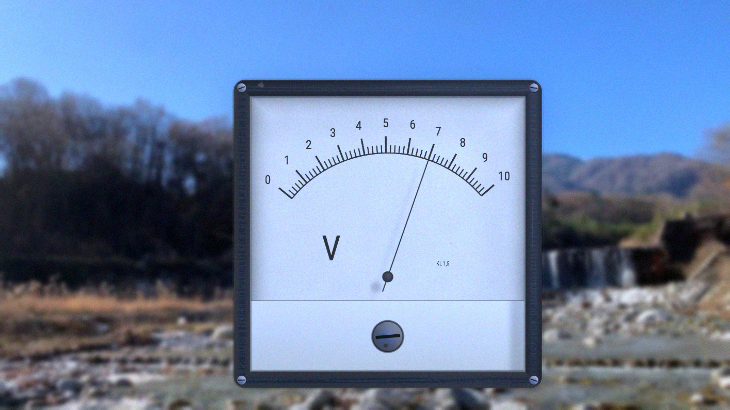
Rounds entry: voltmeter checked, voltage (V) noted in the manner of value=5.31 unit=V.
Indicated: value=7 unit=V
